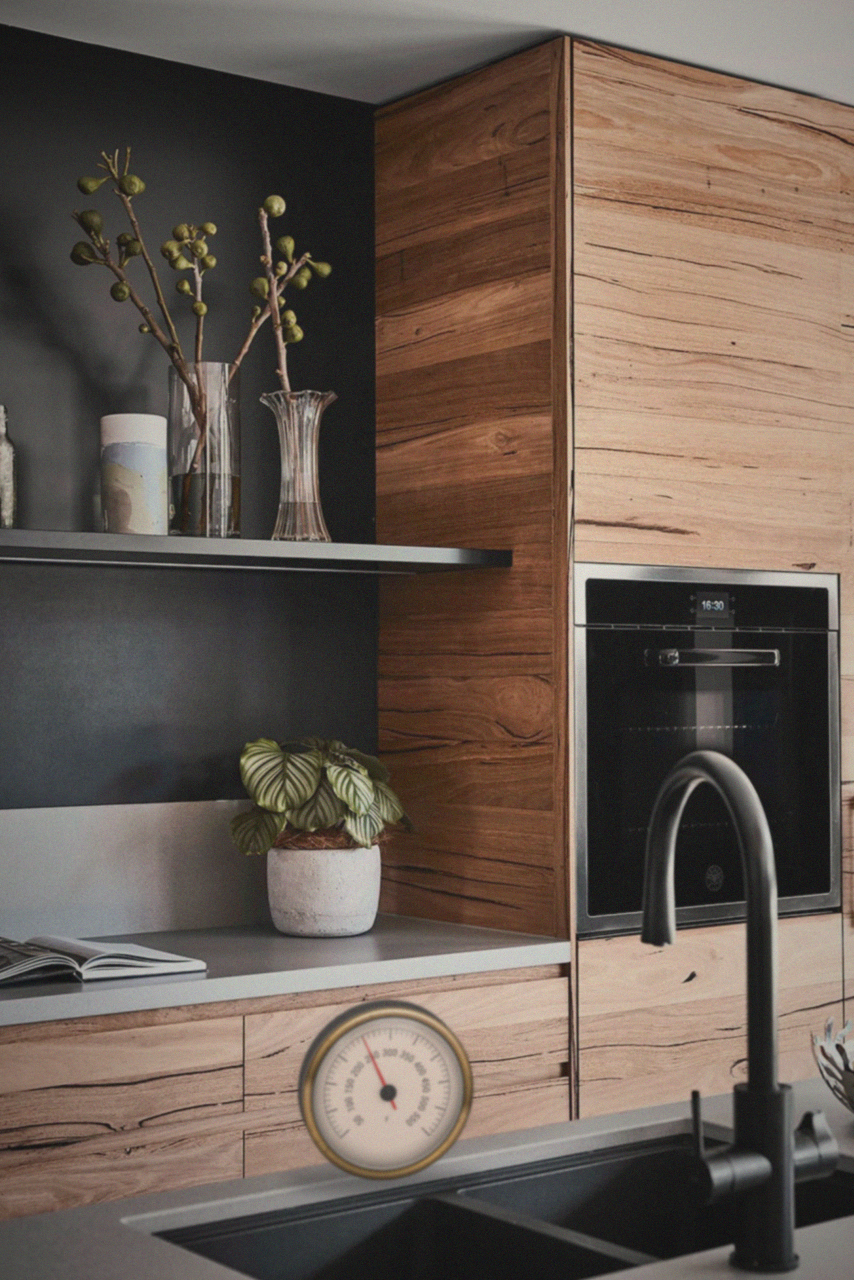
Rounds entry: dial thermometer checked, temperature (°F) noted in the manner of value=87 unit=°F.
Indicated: value=250 unit=°F
